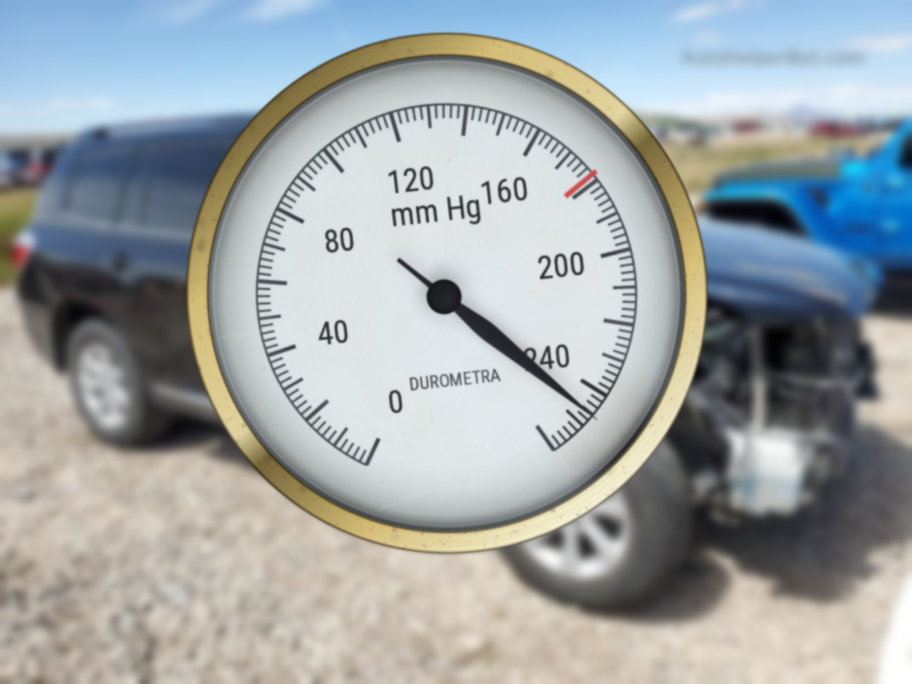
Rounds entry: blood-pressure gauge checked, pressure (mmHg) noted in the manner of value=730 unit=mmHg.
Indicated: value=246 unit=mmHg
